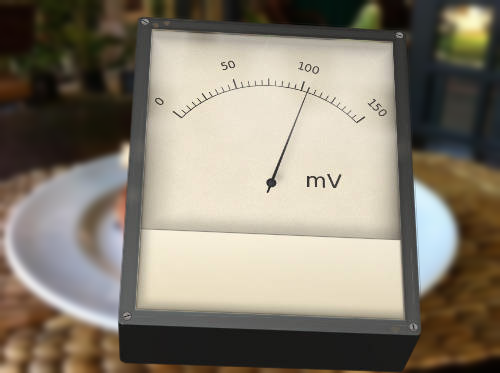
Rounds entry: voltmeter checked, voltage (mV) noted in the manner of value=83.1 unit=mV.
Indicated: value=105 unit=mV
